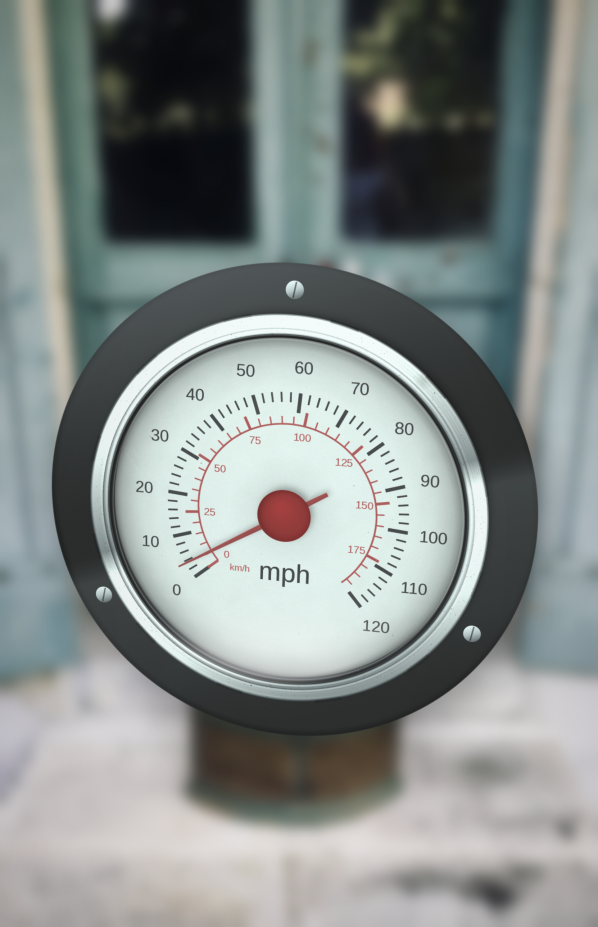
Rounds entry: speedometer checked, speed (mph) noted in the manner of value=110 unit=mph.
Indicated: value=4 unit=mph
